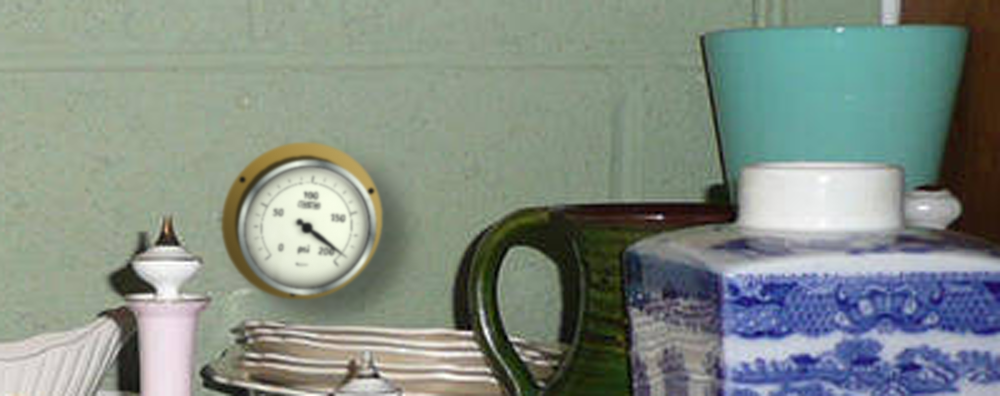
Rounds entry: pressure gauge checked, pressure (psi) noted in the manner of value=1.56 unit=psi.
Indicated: value=190 unit=psi
